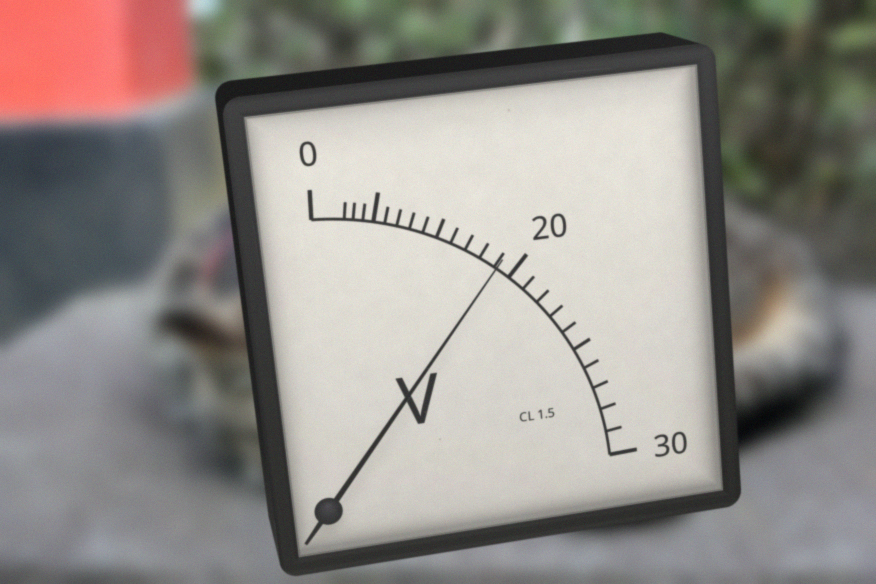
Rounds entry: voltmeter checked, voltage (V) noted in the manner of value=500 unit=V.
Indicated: value=19 unit=V
